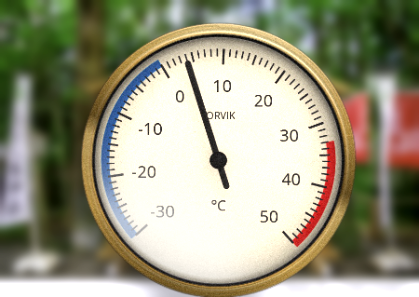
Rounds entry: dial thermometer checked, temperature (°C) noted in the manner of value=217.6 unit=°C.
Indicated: value=4 unit=°C
